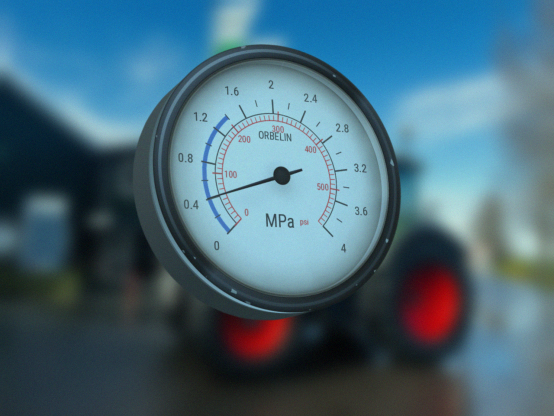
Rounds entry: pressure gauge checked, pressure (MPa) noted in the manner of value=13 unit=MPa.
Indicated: value=0.4 unit=MPa
